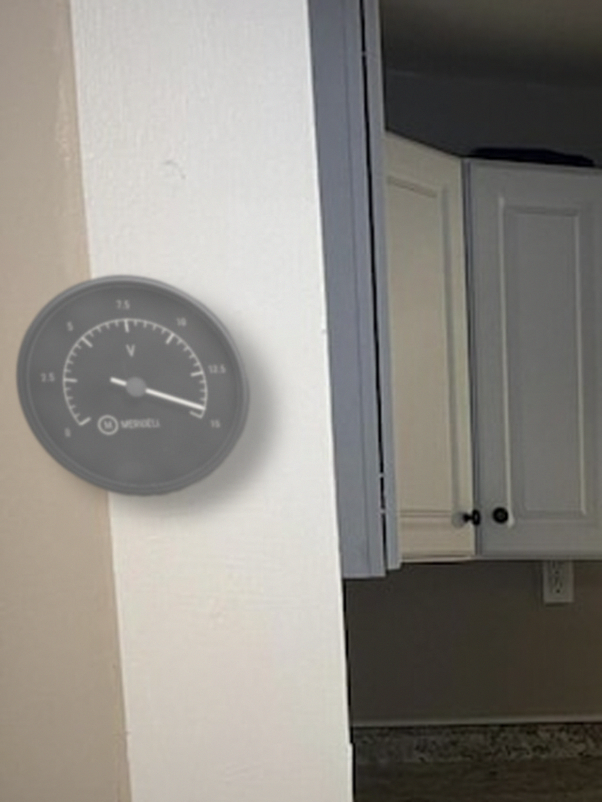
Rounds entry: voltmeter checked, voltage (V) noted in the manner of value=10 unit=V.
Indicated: value=14.5 unit=V
